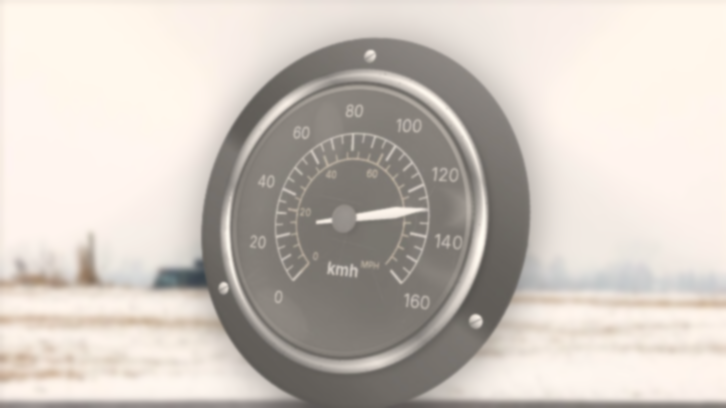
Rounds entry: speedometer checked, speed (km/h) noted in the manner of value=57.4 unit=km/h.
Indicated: value=130 unit=km/h
